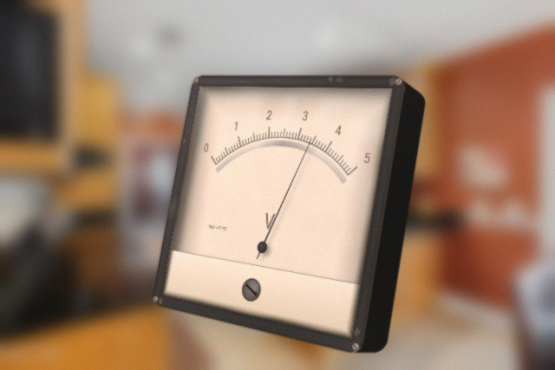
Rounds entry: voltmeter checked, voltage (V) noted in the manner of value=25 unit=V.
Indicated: value=3.5 unit=V
